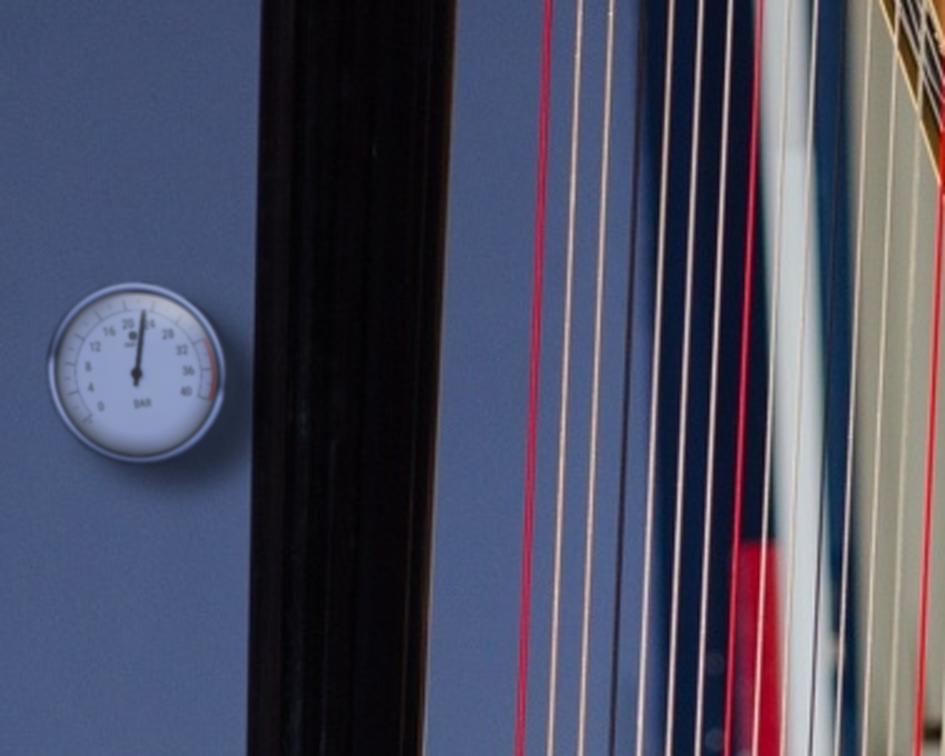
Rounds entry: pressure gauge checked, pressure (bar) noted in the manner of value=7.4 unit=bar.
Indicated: value=23 unit=bar
